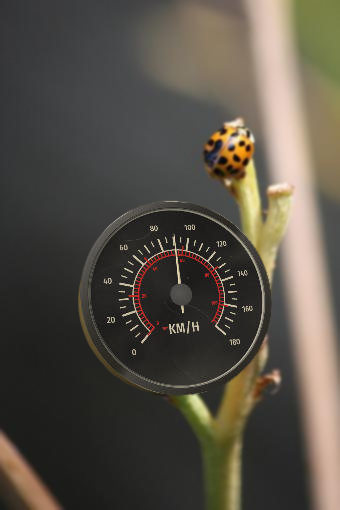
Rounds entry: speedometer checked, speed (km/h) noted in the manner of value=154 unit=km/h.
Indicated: value=90 unit=km/h
